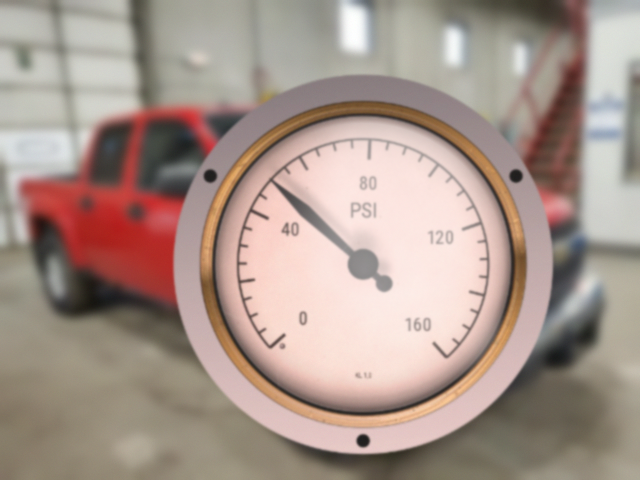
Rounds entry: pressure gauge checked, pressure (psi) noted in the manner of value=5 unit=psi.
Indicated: value=50 unit=psi
